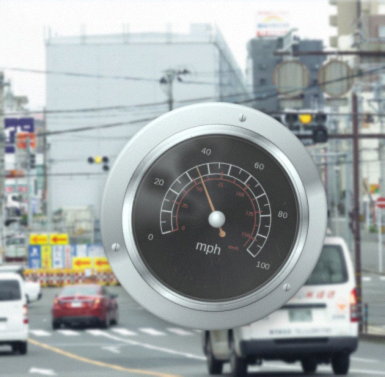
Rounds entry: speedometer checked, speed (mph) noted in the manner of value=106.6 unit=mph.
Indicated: value=35 unit=mph
